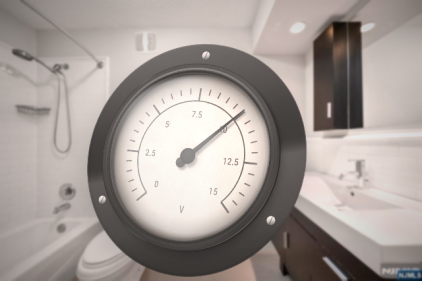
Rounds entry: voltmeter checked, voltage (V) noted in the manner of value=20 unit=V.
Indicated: value=10 unit=V
